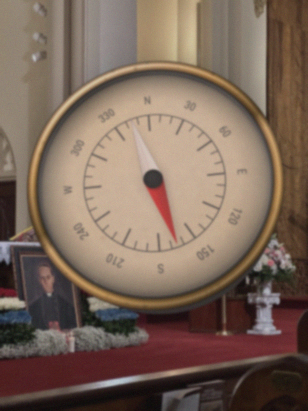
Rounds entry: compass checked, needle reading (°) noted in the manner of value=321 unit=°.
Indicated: value=165 unit=°
